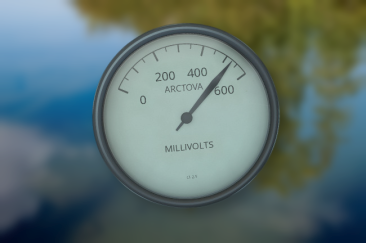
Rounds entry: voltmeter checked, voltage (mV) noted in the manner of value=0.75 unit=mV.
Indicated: value=525 unit=mV
